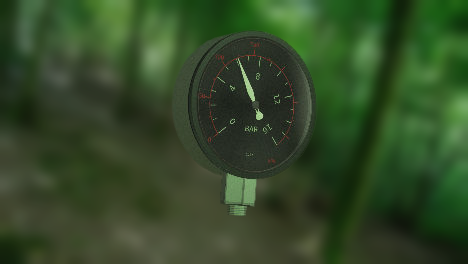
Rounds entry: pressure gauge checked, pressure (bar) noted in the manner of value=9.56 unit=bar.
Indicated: value=6 unit=bar
